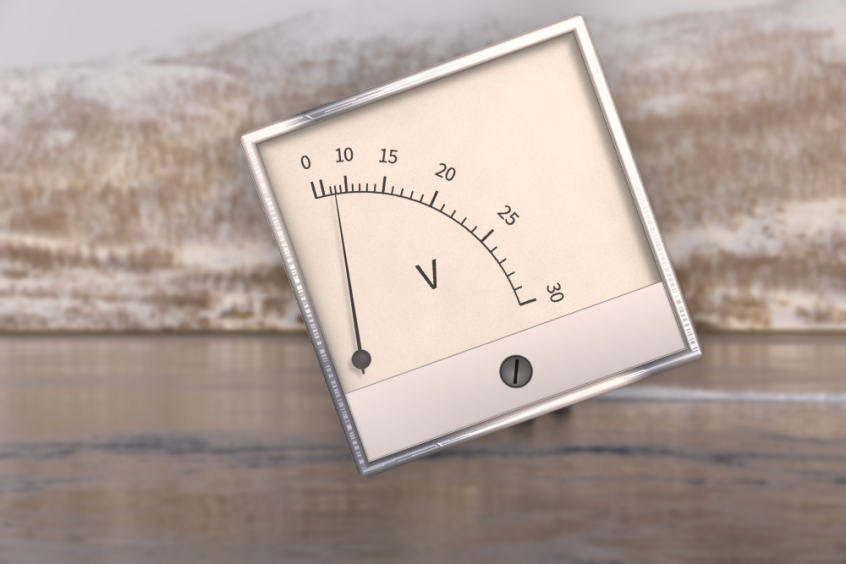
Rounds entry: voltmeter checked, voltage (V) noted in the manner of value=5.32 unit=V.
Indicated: value=8 unit=V
